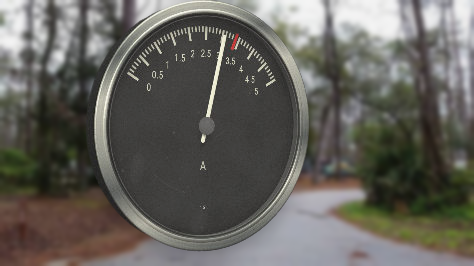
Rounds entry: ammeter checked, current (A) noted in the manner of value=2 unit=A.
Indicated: value=3 unit=A
